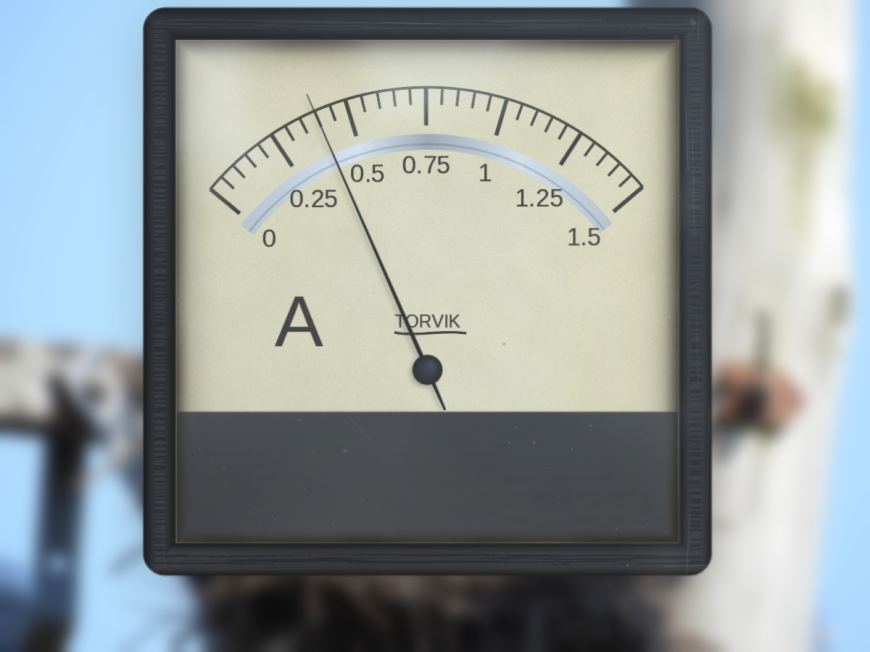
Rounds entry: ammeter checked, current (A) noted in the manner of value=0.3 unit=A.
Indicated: value=0.4 unit=A
